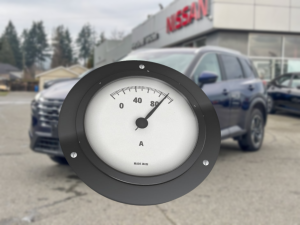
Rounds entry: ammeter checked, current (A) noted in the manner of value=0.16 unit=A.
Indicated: value=90 unit=A
